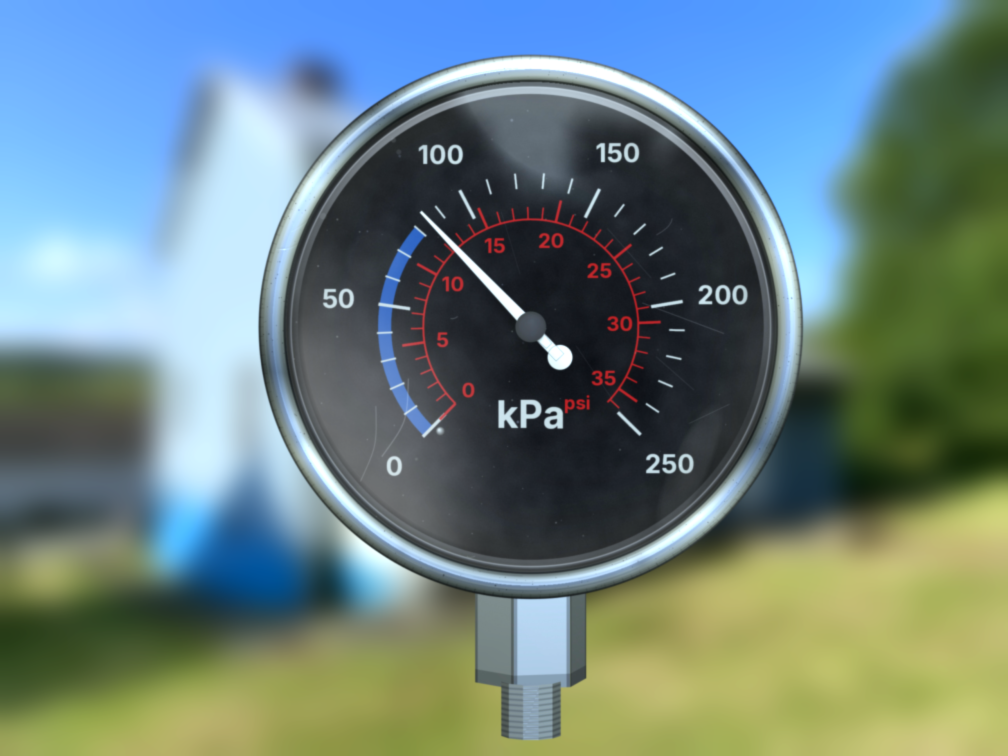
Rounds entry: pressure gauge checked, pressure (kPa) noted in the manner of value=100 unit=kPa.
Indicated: value=85 unit=kPa
